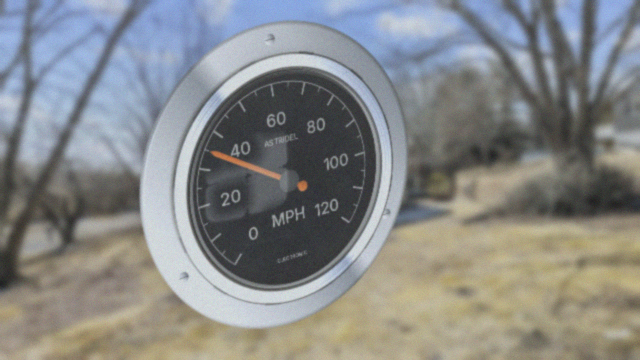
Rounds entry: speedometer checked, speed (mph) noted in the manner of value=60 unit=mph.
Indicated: value=35 unit=mph
